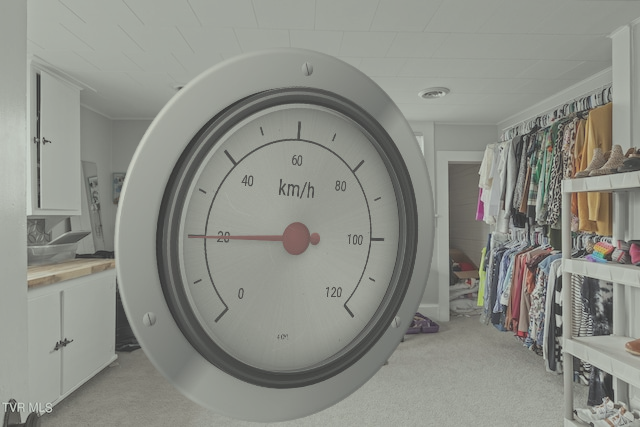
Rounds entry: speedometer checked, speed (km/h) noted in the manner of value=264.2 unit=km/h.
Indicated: value=20 unit=km/h
